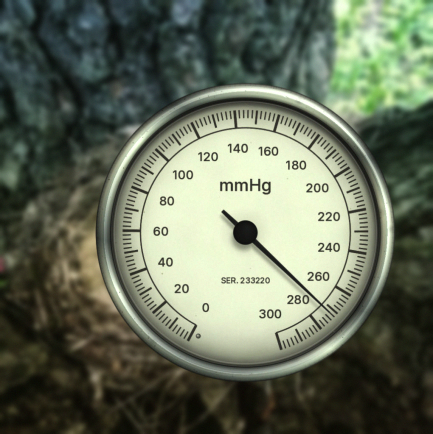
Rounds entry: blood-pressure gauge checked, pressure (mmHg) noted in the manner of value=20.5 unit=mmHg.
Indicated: value=272 unit=mmHg
